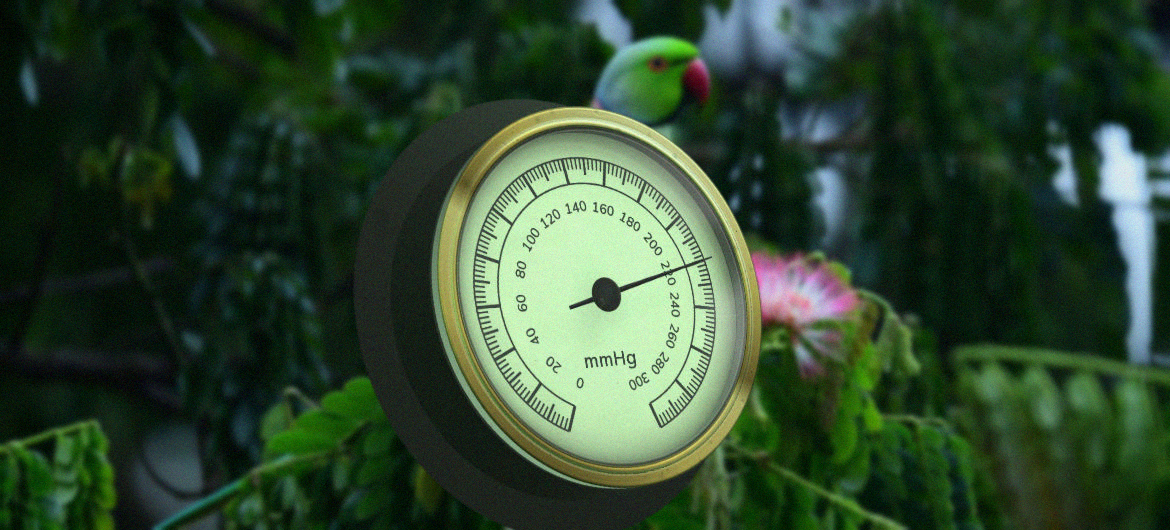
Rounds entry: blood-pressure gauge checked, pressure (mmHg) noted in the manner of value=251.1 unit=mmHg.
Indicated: value=220 unit=mmHg
